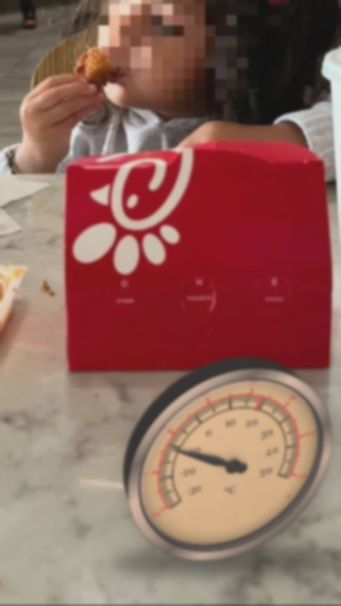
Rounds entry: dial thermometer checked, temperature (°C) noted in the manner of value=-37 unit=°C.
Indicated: value=-10 unit=°C
